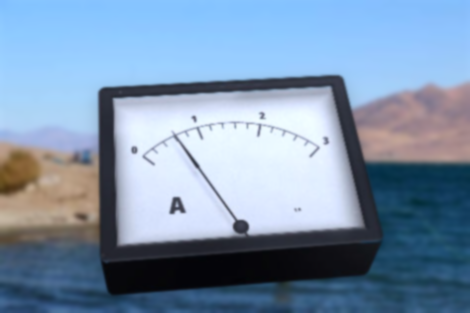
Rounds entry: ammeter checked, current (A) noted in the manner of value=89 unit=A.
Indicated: value=0.6 unit=A
